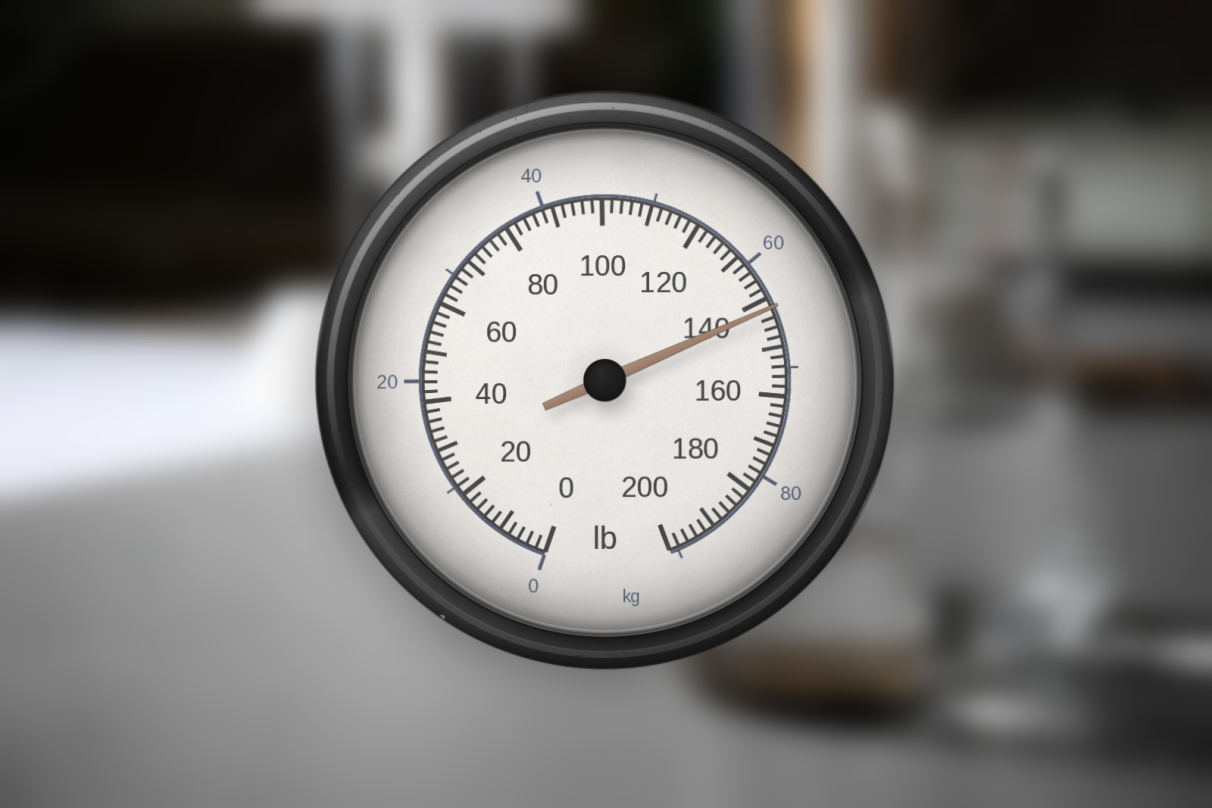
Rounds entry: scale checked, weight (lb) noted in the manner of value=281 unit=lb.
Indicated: value=142 unit=lb
